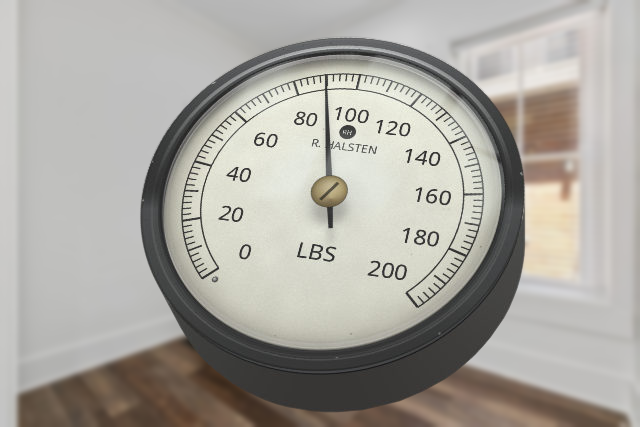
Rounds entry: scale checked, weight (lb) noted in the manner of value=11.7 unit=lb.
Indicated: value=90 unit=lb
